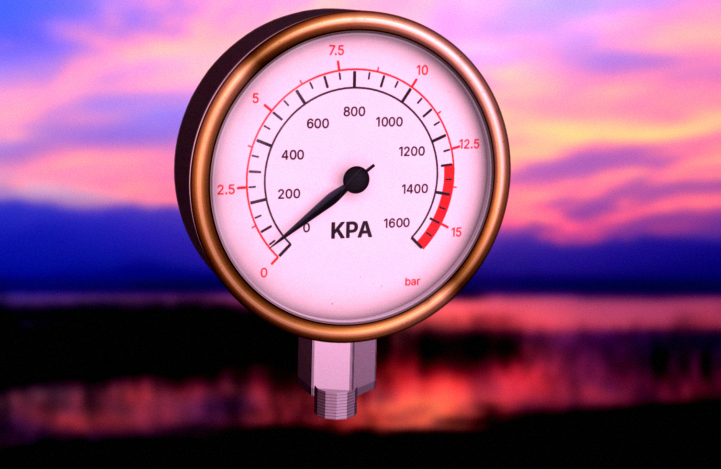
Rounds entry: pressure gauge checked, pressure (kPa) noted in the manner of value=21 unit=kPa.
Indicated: value=50 unit=kPa
